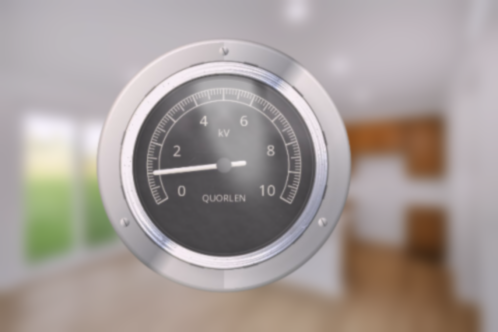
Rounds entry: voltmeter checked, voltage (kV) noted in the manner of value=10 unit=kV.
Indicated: value=1 unit=kV
